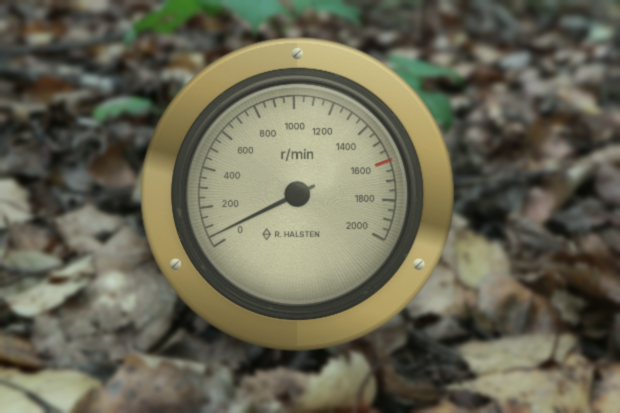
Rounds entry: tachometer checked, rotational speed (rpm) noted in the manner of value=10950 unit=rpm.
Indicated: value=50 unit=rpm
